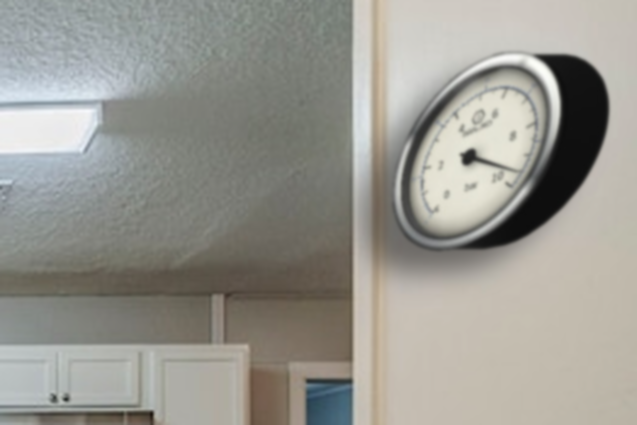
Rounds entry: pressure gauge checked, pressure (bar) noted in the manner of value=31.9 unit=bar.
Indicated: value=9.5 unit=bar
